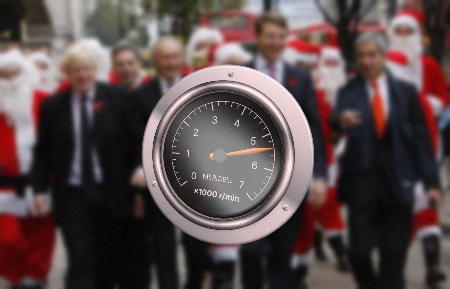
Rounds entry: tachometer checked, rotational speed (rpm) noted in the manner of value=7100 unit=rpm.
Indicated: value=5400 unit=rpm
